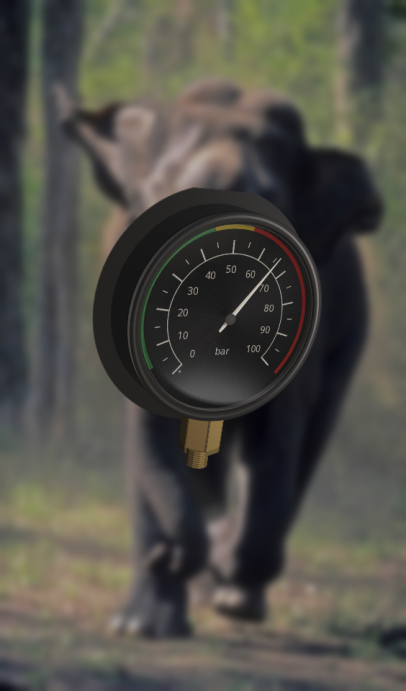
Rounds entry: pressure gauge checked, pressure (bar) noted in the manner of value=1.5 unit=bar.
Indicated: value=65 unit=bar
